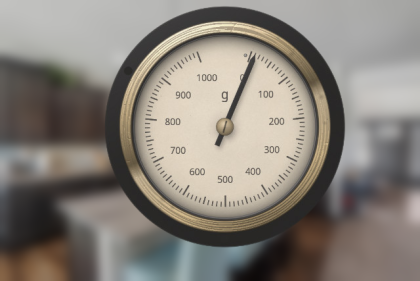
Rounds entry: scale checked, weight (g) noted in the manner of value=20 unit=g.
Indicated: value=10 unit=g
